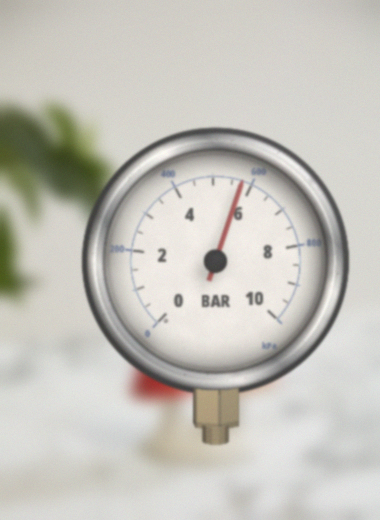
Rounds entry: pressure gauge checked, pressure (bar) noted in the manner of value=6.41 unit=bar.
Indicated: value=5.75 unit=bar
